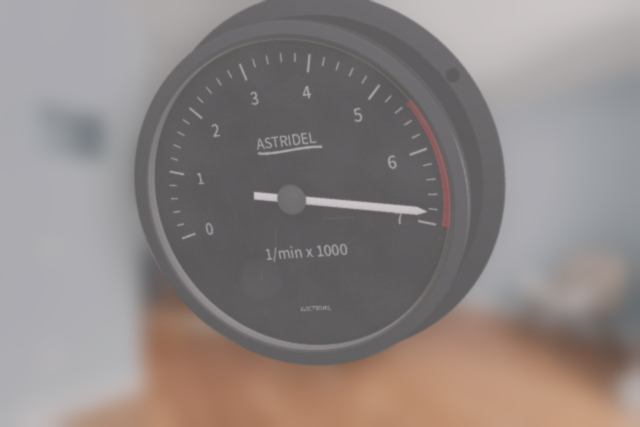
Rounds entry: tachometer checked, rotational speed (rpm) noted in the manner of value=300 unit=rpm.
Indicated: value=6800 unit=rpm
